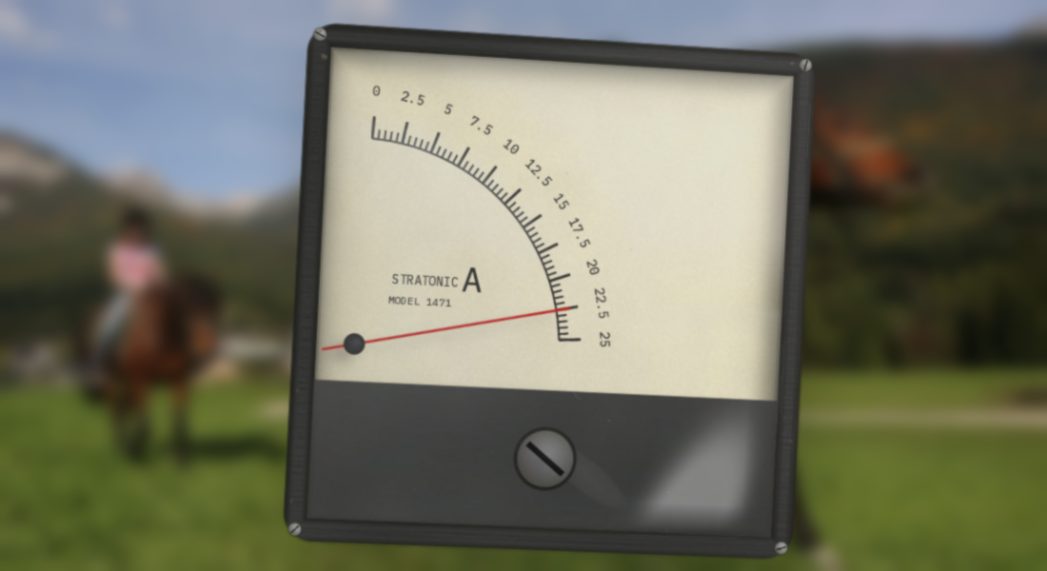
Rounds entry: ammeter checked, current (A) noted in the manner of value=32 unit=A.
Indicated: value=22.5 unit=A
